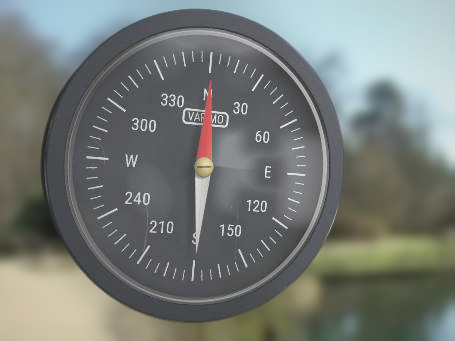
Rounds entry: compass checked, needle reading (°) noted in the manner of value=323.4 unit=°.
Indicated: value=0 unit=°
